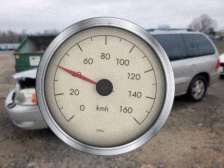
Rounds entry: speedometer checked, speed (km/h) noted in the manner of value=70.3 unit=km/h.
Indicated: value=40 unit=km/h
